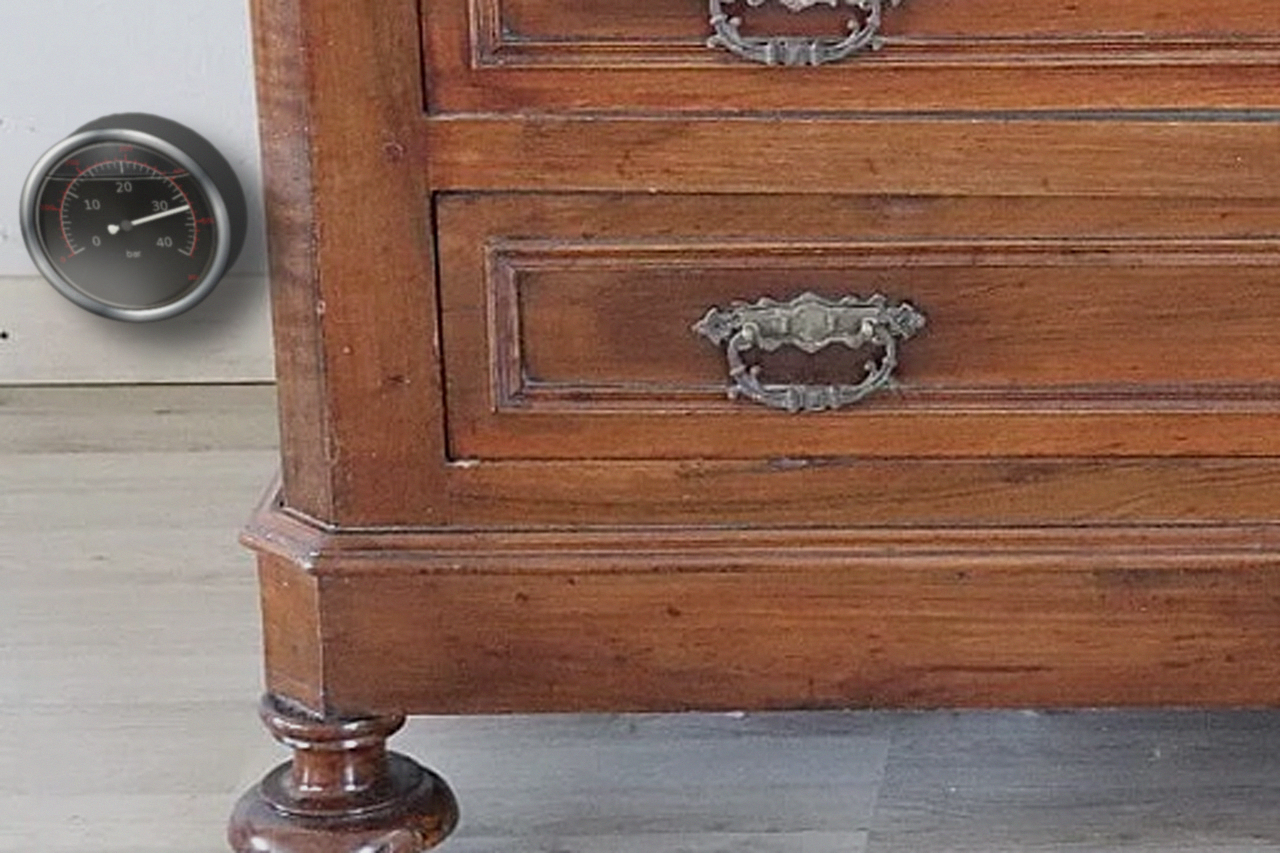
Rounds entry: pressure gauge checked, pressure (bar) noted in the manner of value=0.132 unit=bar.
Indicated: value=32 unit=bar
